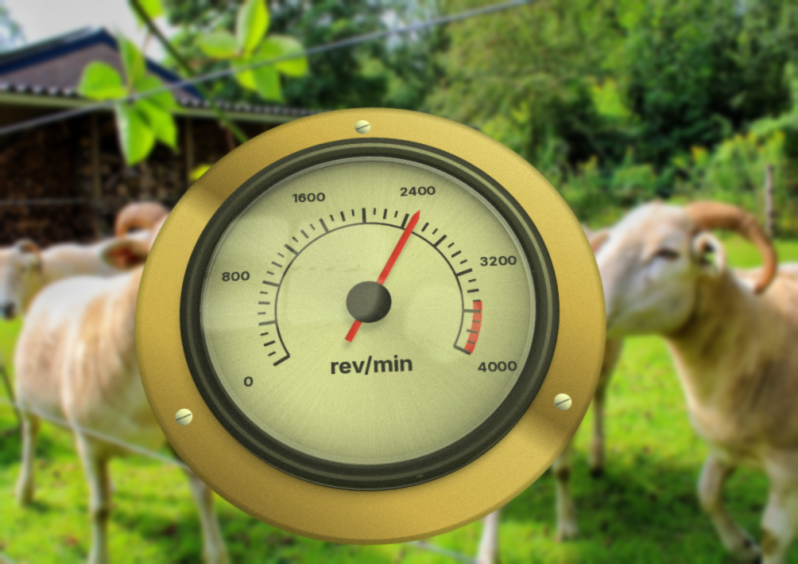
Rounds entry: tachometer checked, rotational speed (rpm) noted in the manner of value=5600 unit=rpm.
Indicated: value=2500 unit=rpm
